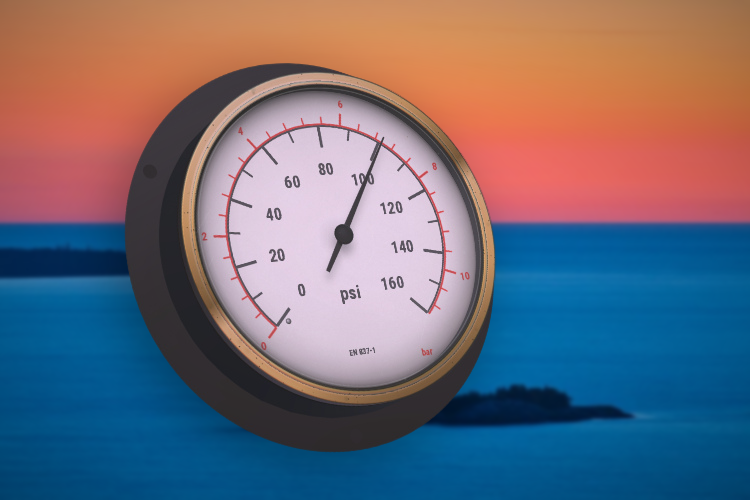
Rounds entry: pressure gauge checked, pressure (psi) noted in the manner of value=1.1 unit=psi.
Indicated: value=100 unit=psi
